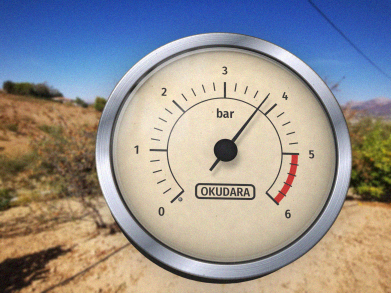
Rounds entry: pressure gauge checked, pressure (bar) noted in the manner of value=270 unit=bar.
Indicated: value=3.8 unit=bar
